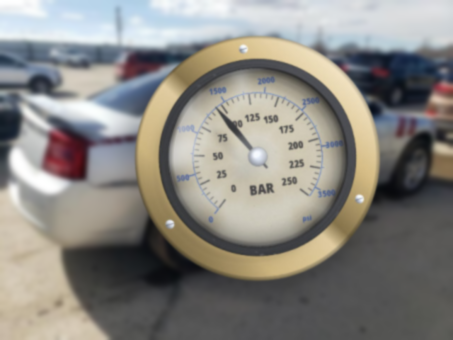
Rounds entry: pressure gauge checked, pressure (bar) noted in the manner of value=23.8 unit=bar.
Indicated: value=95 unit=bar
